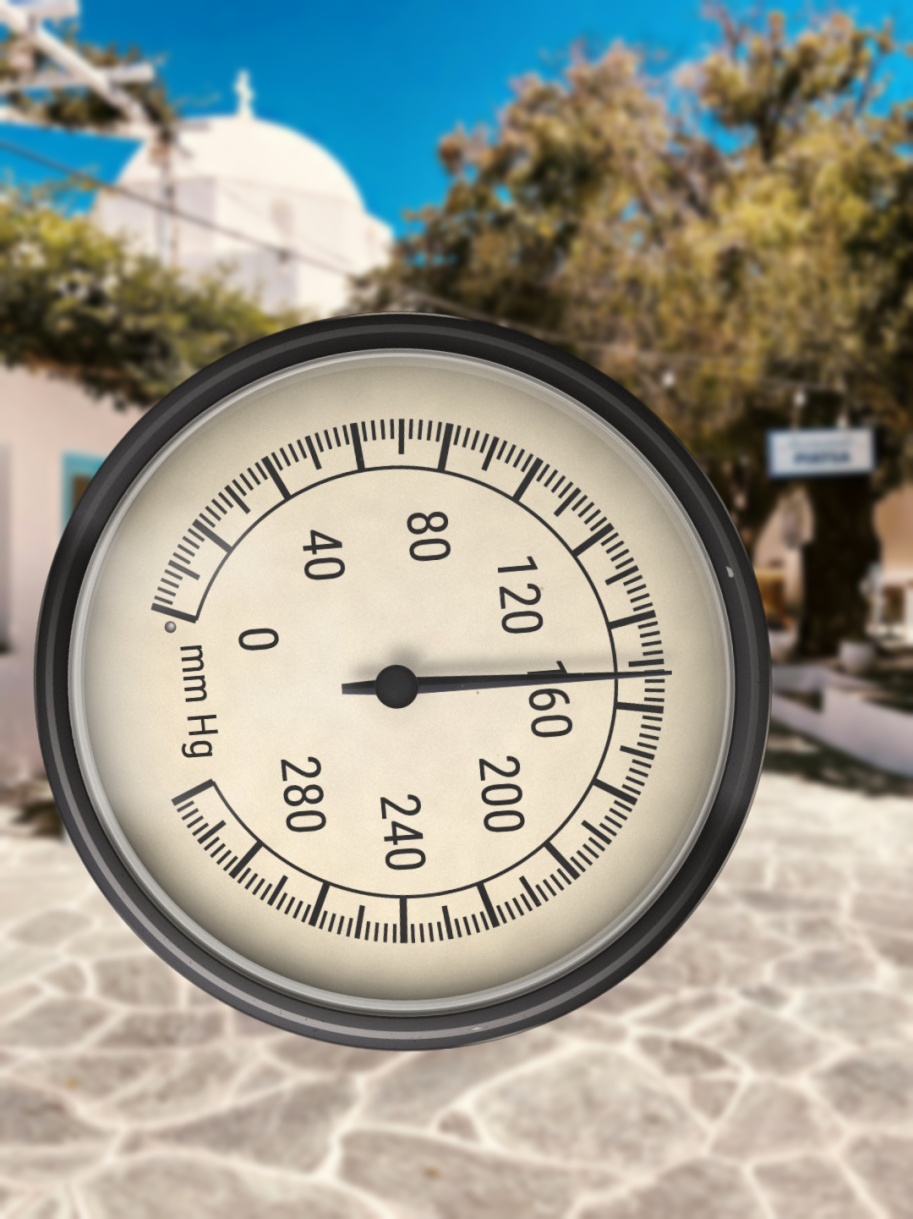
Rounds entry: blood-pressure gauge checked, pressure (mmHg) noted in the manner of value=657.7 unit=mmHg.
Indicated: value=152 unit=mmHg
